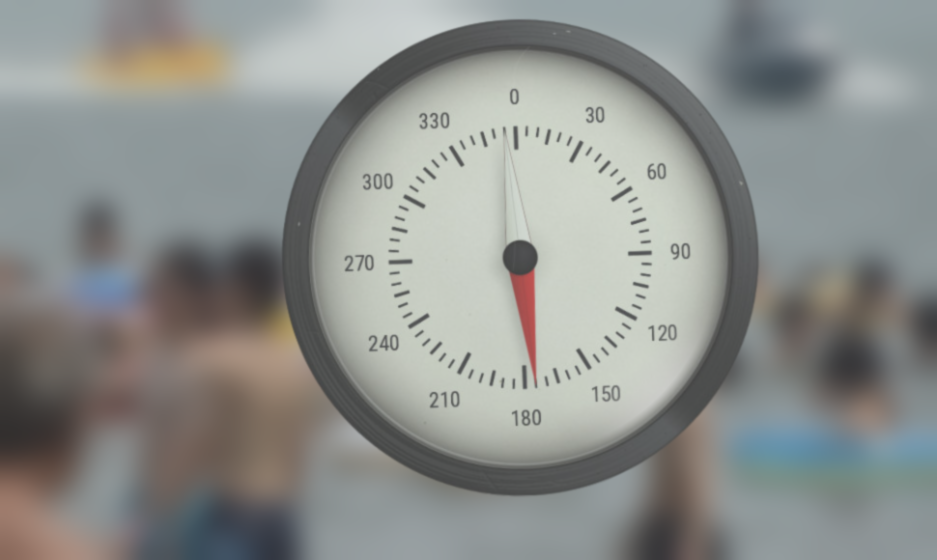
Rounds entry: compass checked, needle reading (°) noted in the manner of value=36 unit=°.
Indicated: value=175 unit=°
